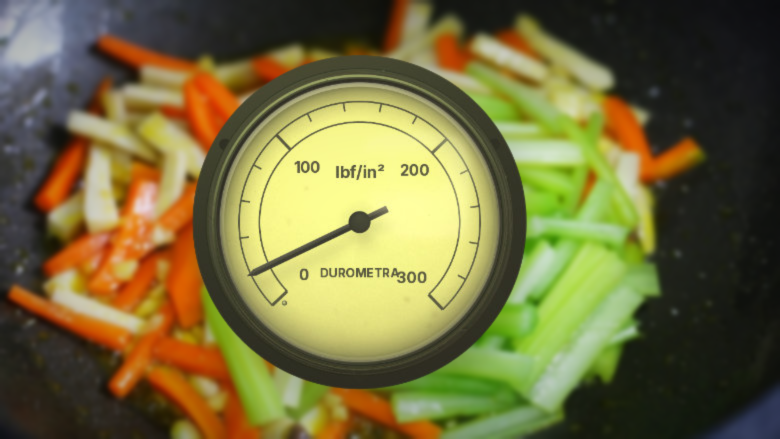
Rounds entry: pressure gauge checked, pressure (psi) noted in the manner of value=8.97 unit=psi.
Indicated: value=20 unit=psi
